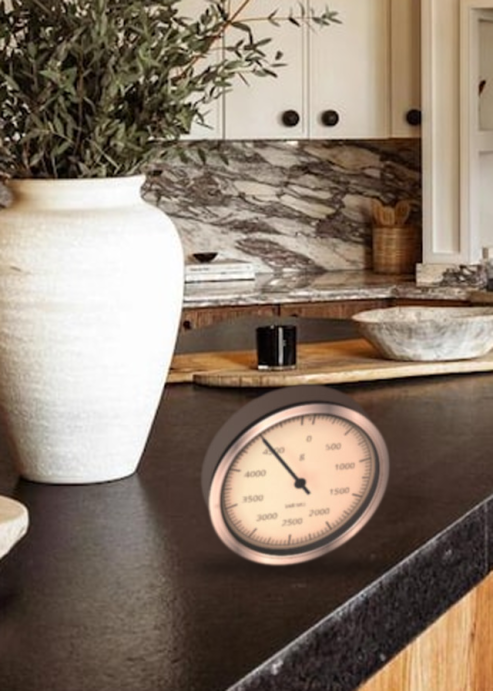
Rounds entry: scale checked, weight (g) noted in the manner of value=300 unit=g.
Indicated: value=4500 unit=g
